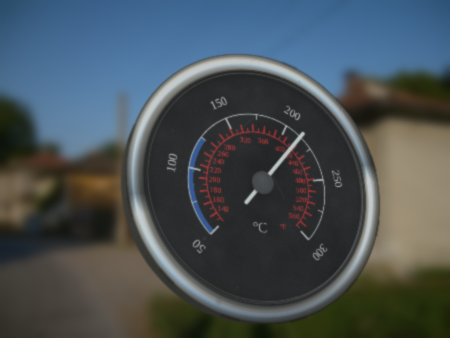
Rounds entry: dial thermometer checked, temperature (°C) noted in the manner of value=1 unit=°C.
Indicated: value=212.5 unit=°C
